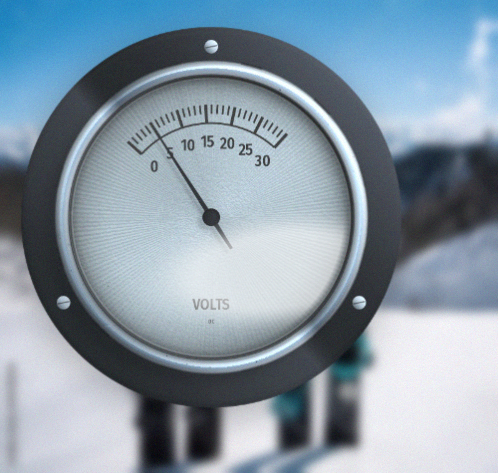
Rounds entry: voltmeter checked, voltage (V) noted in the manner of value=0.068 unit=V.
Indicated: value=5 unit=V
